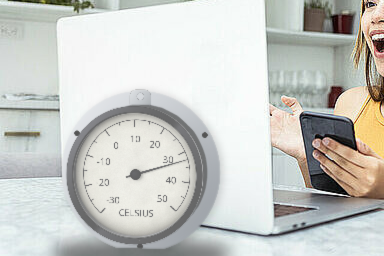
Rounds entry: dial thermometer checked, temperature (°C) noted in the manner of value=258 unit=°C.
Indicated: value=32.5 unit=°C
